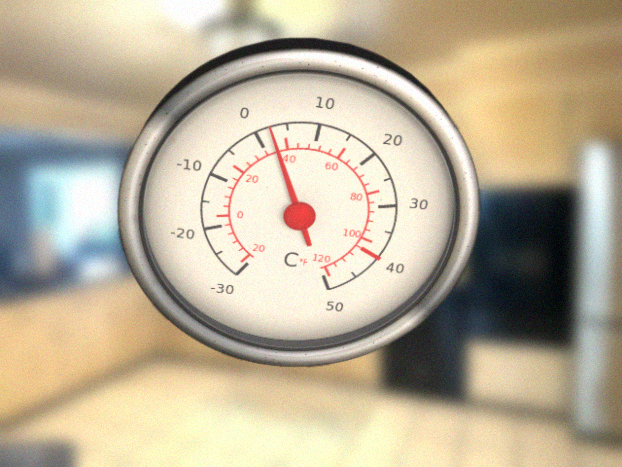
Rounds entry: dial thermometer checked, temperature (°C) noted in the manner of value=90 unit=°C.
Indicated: value=2.5 unit=°C
